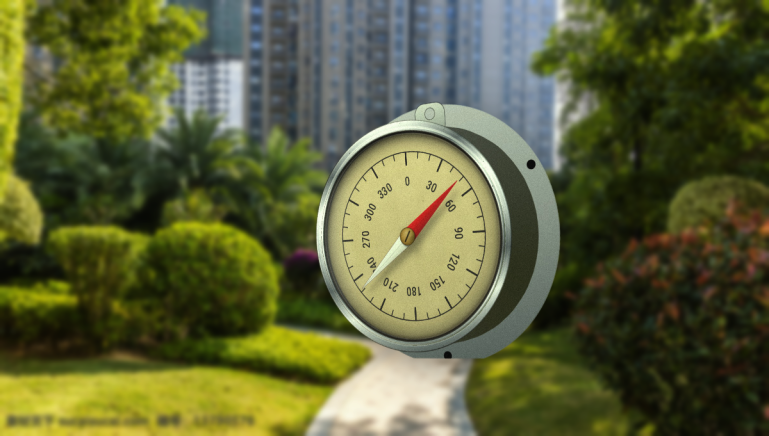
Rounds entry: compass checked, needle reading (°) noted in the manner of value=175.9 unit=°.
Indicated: value=50 unit=°
